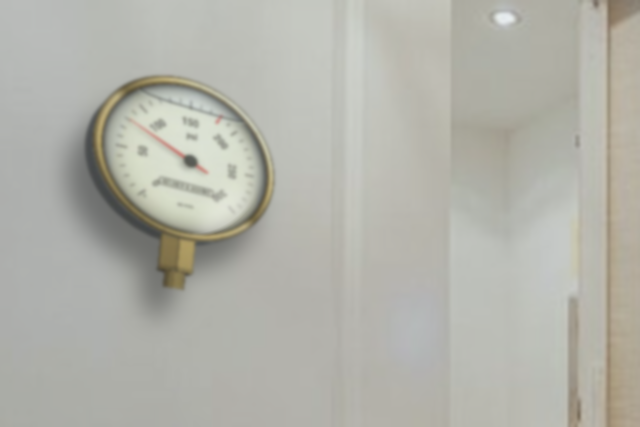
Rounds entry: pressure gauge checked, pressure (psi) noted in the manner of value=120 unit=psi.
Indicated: value=80 unit=psi
